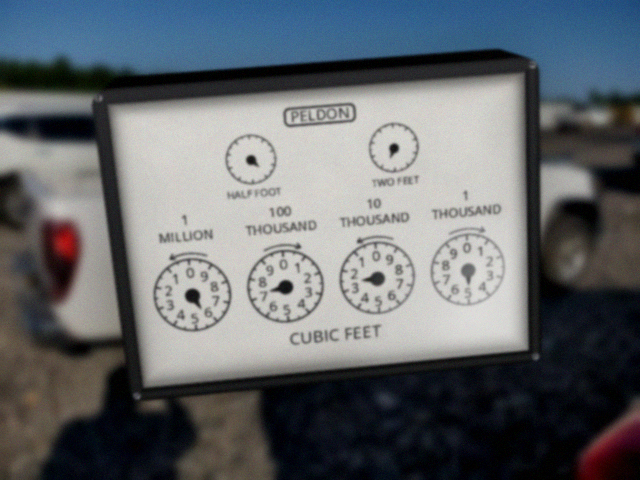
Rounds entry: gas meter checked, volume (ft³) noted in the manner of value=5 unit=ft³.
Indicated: value=572500 unit=ft³
